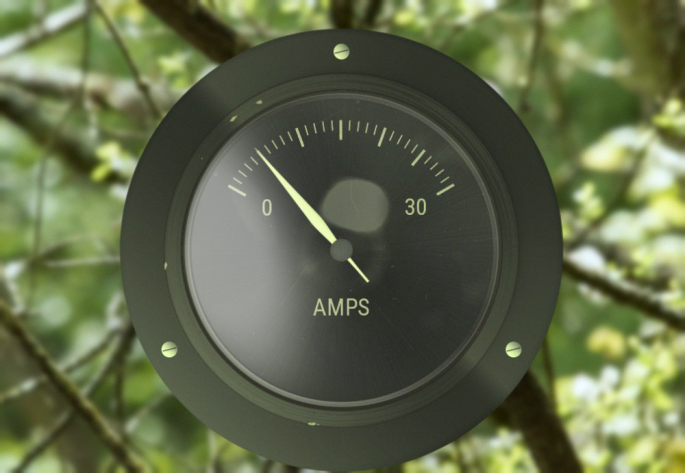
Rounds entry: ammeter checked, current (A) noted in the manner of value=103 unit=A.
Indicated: value=5 unit=A
